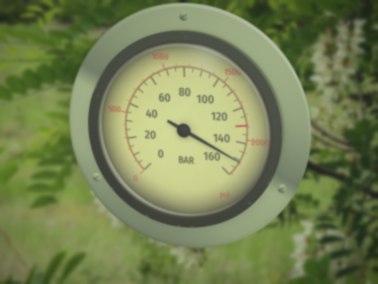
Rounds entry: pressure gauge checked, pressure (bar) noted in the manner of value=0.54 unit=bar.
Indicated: value=150 unit=bar
